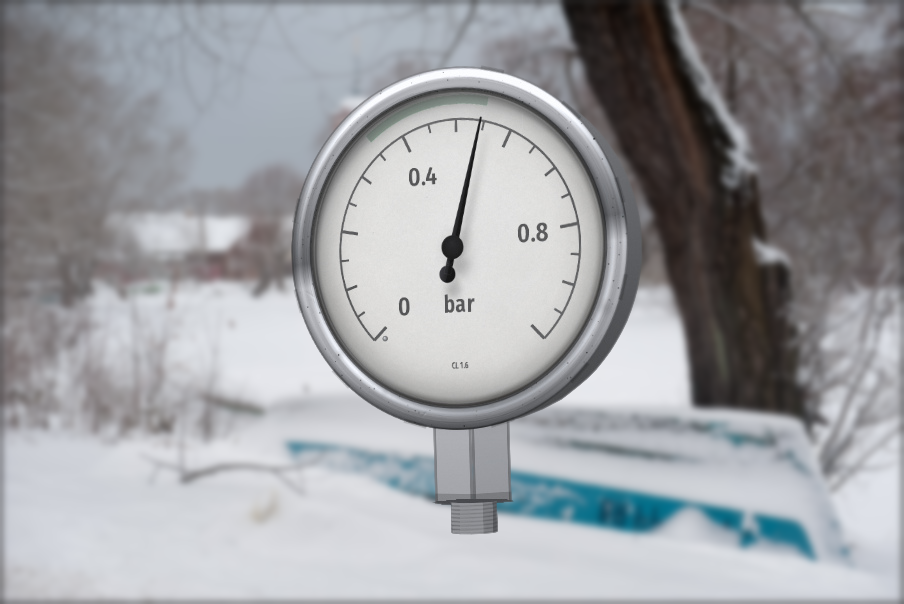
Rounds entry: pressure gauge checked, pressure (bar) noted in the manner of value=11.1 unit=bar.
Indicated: value=0.55 unit=bar
